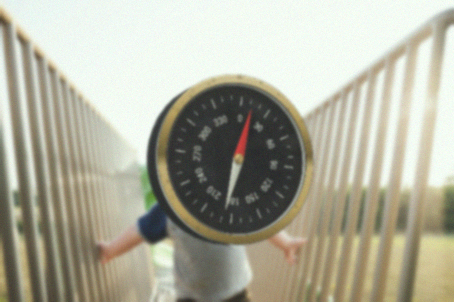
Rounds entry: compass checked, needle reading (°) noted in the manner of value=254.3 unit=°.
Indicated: value=10 unit=°
